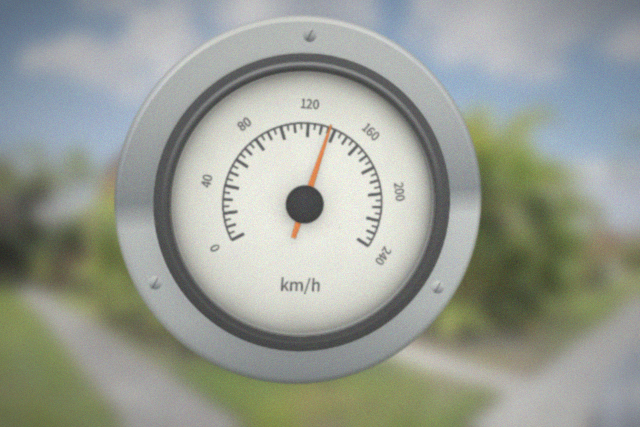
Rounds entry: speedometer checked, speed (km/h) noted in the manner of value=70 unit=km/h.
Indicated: value=135 unit=km/h
